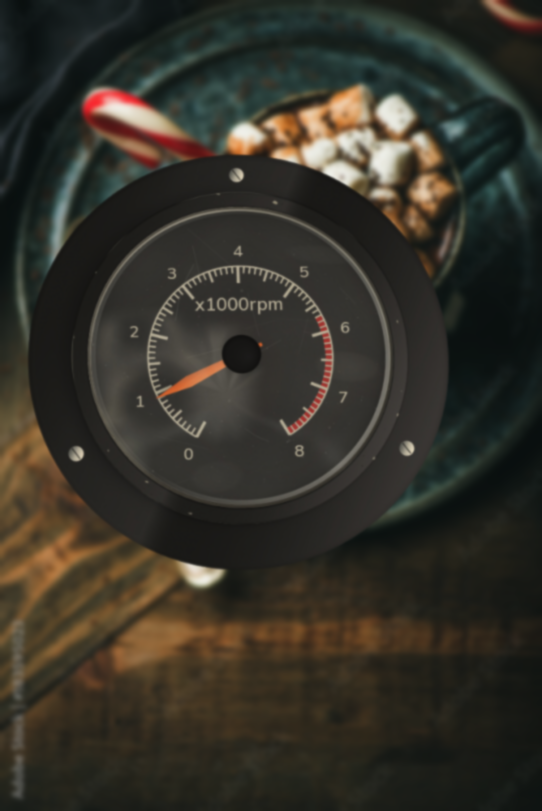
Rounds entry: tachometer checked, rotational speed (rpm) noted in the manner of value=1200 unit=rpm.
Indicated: value=900 unit=rpm
